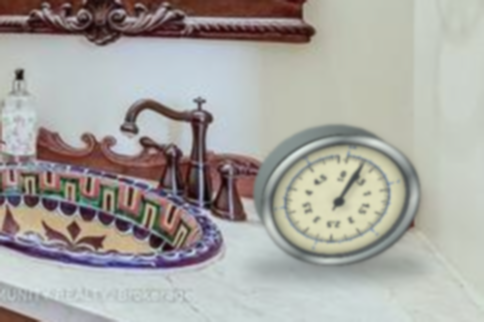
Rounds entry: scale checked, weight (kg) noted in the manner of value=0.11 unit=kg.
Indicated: value=0.25 unit=kg
